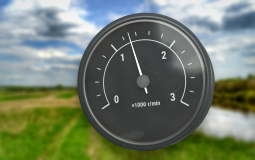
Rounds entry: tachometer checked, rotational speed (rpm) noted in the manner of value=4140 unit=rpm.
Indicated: value=1300 unit=rpm
